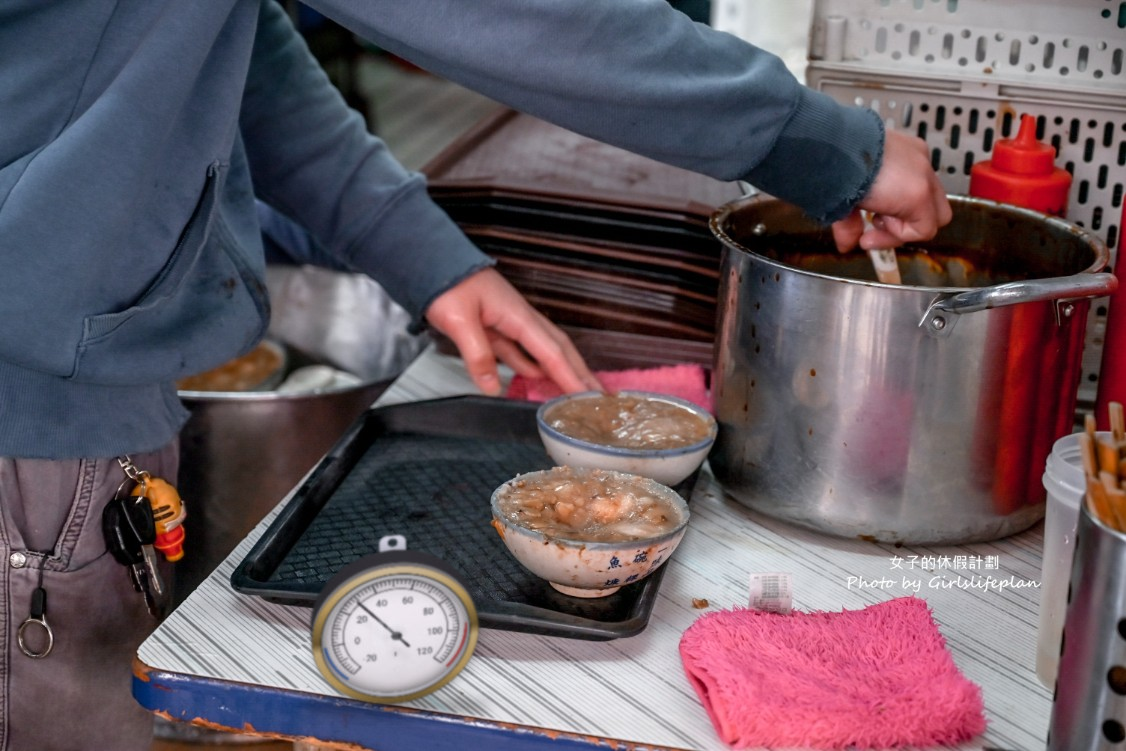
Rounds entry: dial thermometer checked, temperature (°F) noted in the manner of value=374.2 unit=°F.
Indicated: value=30 unit=°F
